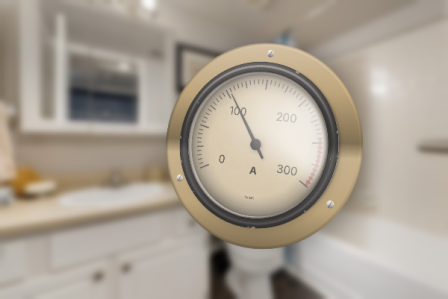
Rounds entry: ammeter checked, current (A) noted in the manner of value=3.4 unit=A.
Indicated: value=105 unit=A
